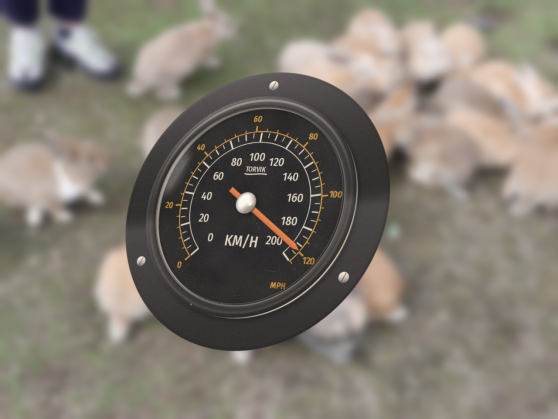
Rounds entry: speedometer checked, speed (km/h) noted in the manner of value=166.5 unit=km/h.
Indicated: value=192.5 unit=km/h
